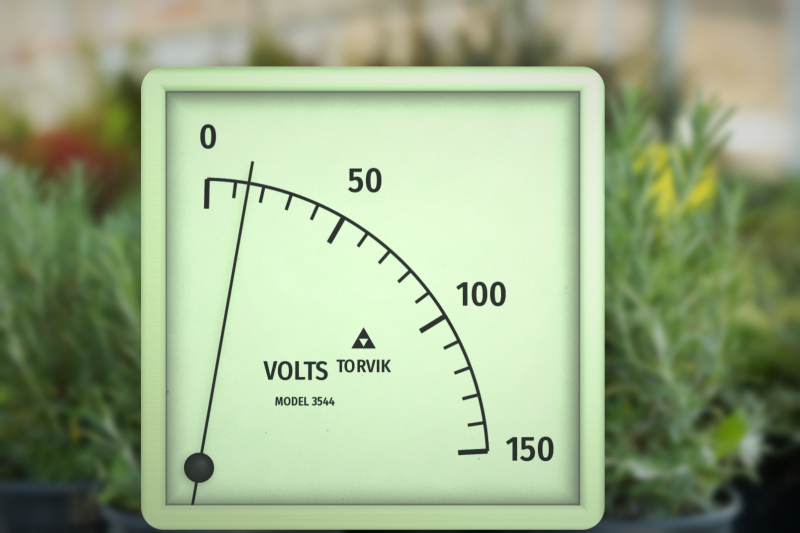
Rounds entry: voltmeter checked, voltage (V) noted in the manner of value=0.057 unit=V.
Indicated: value=15 unit=V
